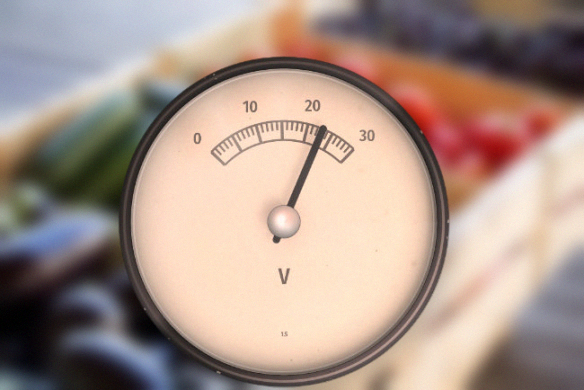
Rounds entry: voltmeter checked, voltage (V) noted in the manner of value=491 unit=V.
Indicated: value=23 unit=V
